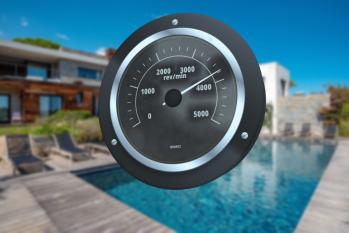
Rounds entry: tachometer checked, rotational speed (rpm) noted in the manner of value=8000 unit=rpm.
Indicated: value=3800 unit=rpm
